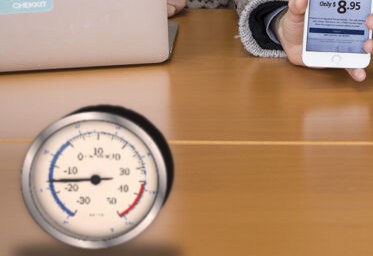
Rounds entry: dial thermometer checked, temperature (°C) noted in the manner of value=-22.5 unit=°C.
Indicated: value=-15 unit=°C
